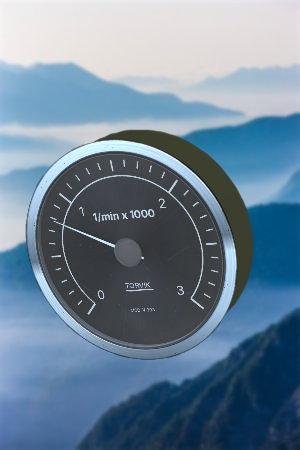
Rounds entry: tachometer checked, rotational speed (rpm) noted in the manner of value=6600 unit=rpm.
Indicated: value=800 unit=rpm
